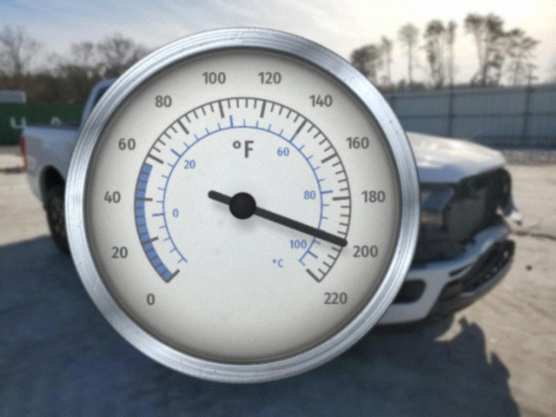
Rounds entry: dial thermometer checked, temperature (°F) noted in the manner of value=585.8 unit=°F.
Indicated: value=200 unit=°F
